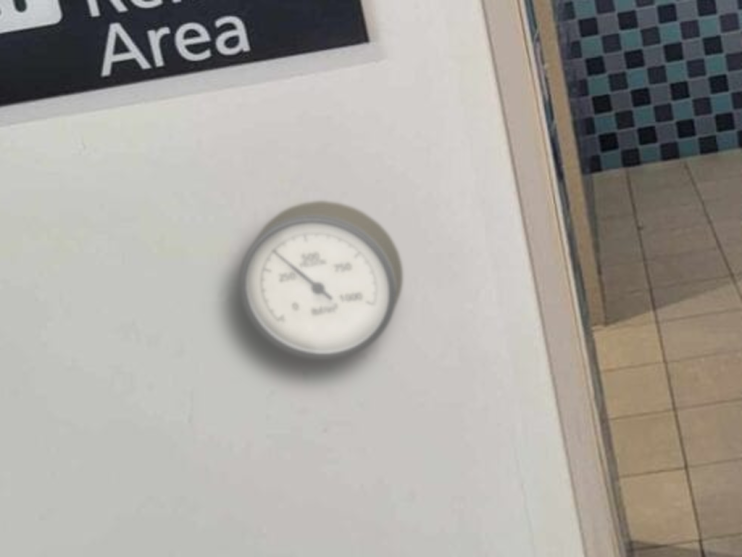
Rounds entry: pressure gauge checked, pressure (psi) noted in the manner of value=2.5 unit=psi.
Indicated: value=350 unit=psi
